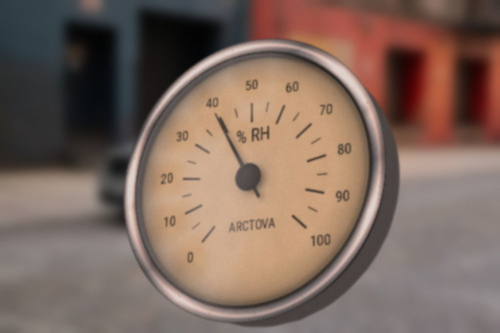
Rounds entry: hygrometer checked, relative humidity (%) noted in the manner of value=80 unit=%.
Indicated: value=40 unit=%
